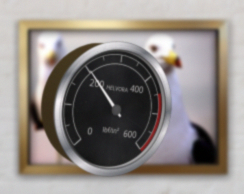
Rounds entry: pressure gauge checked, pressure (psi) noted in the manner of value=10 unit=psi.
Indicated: value=200 unit=psi
